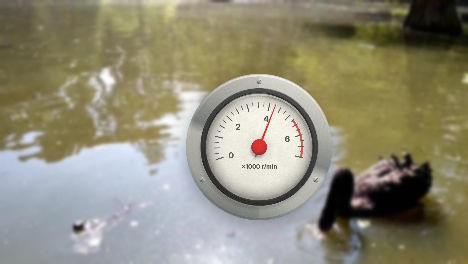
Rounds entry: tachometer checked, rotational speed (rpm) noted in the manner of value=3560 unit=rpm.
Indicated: value=4250 unit=rpm
